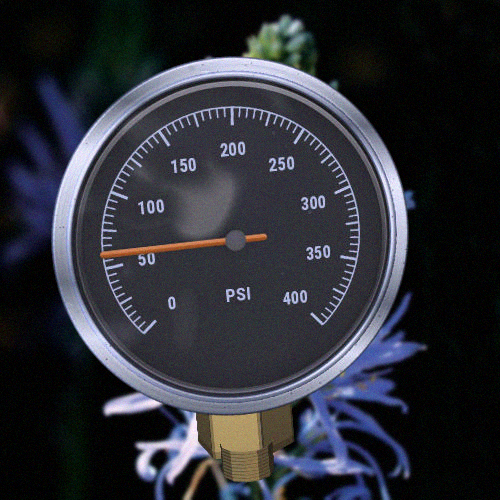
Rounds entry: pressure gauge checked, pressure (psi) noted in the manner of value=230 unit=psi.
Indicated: value=60 unit=psi
